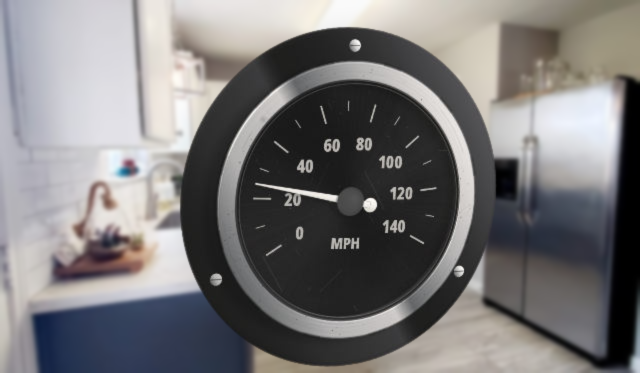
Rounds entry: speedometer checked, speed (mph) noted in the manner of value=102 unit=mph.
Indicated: value=25 unit=mph
